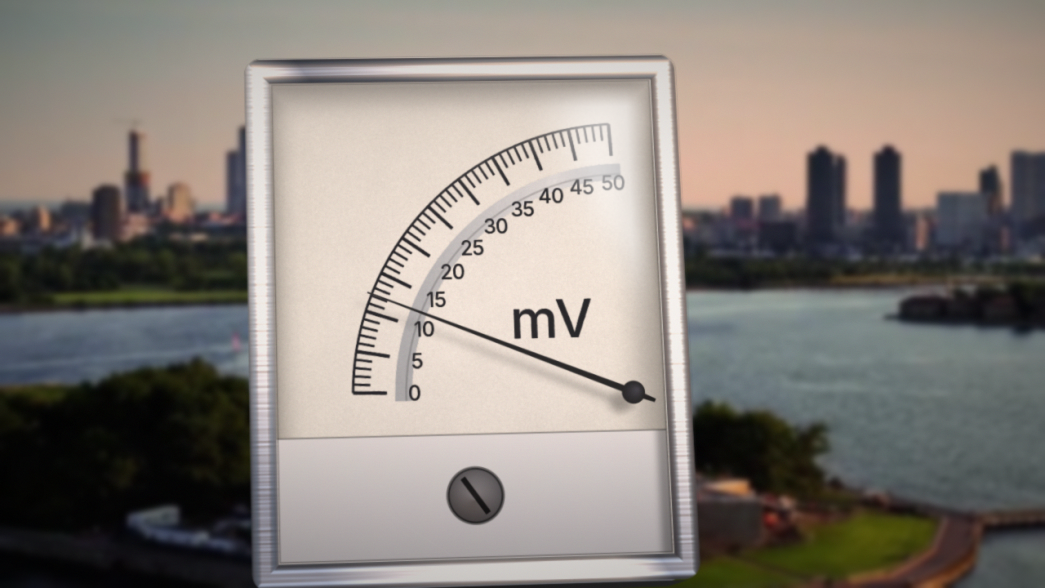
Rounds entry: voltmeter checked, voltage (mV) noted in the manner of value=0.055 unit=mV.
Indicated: value=12 unit=mV
